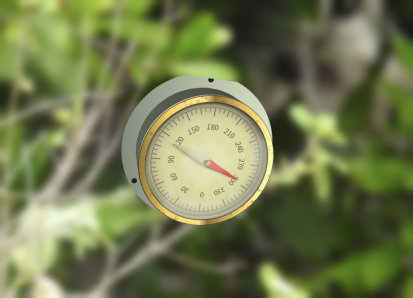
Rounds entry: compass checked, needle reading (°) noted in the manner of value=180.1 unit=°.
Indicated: value=295 unit=°
